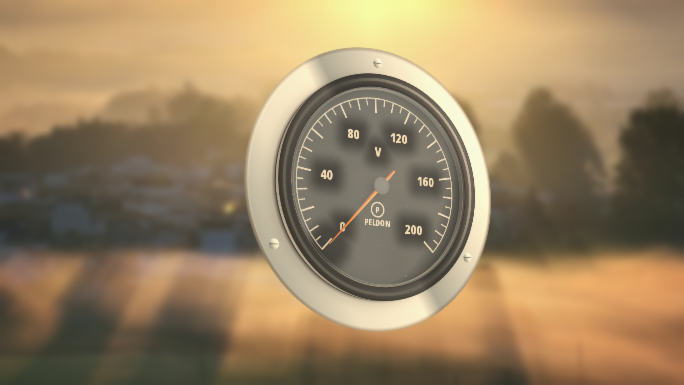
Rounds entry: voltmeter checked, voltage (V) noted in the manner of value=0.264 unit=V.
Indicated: value=0 unit=V
